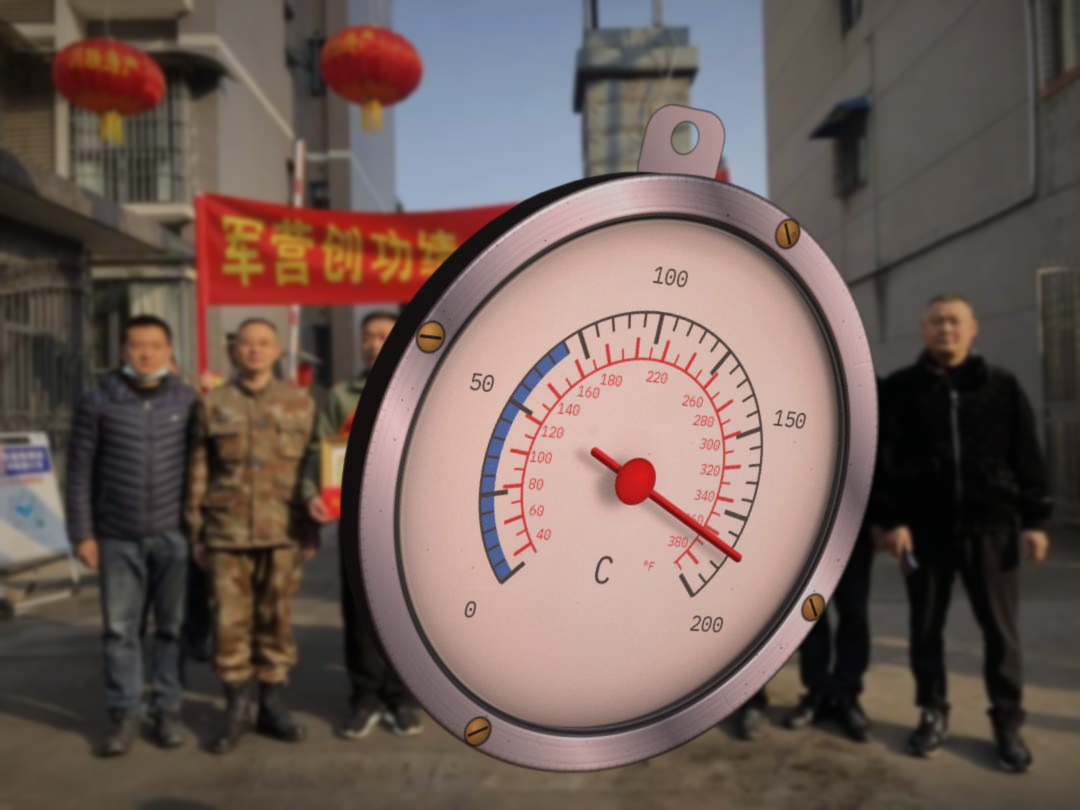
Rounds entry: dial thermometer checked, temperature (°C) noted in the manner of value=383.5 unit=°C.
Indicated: value=185 unit=°C
